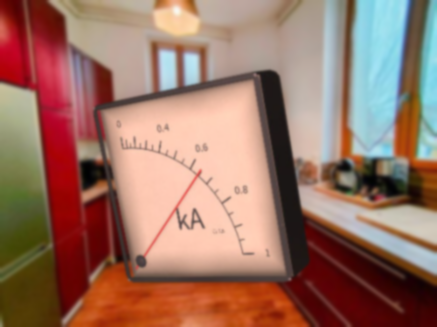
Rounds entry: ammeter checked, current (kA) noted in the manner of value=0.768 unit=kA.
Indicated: value=0.65 unit=kA
